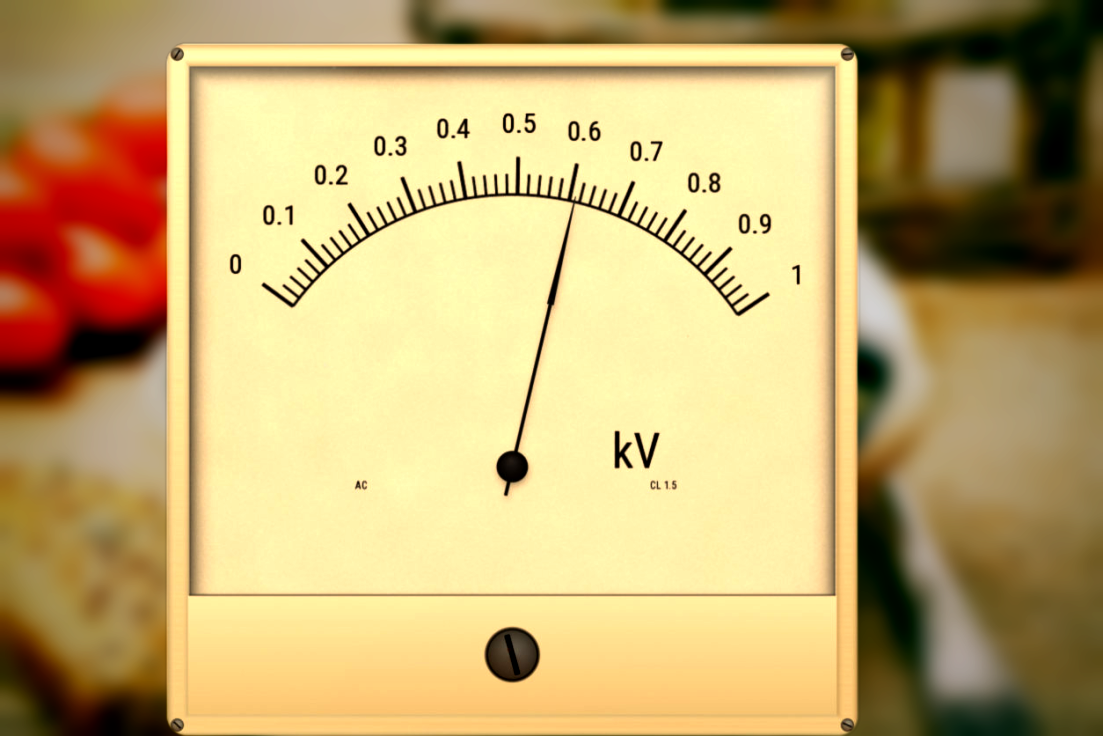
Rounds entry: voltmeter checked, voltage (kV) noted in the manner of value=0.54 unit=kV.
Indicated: value=0.61 unit=kV
